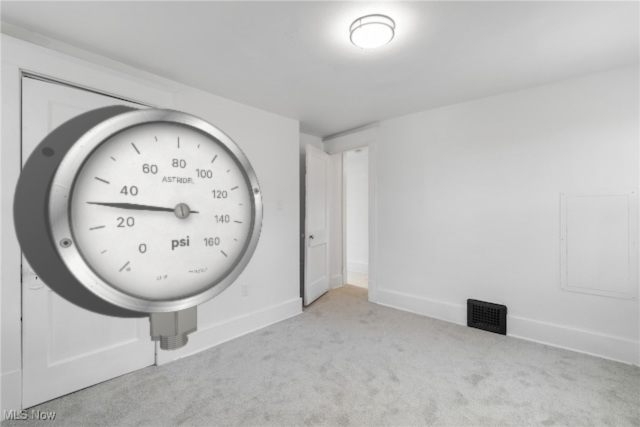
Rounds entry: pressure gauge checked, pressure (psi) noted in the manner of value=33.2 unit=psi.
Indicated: value=30 unit=psi
